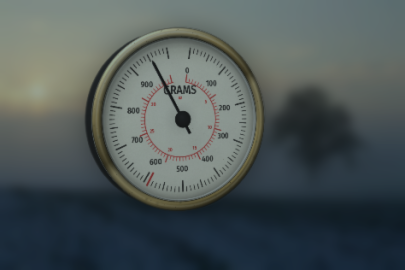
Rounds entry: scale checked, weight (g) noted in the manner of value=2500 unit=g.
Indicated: value=950 unit=g
